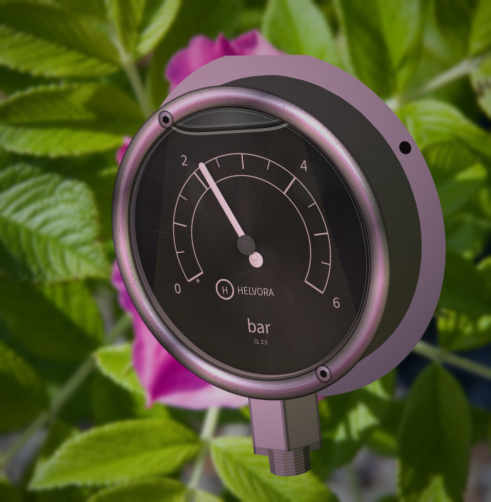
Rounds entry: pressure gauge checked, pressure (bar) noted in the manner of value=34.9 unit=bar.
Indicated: value=2.25 unit=bar
